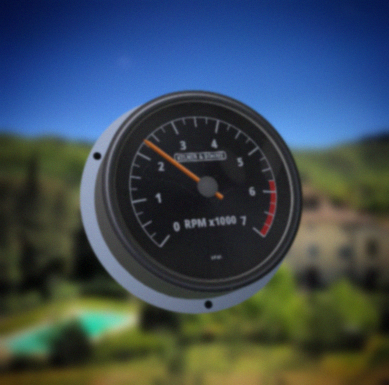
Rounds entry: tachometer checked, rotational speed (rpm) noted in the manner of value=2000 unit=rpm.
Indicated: value=2250 unit=rpm
